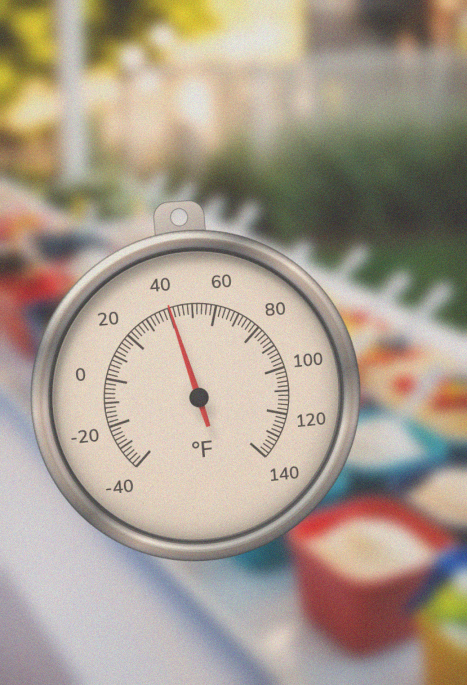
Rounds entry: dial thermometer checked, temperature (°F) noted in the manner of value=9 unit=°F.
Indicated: value=40 unit=°F
